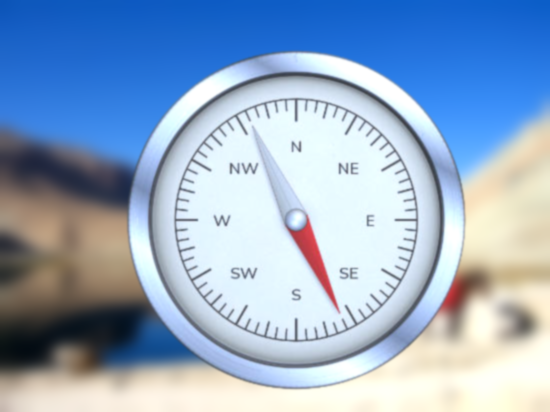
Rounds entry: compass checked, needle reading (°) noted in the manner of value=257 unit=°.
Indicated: value=155 unit=°
